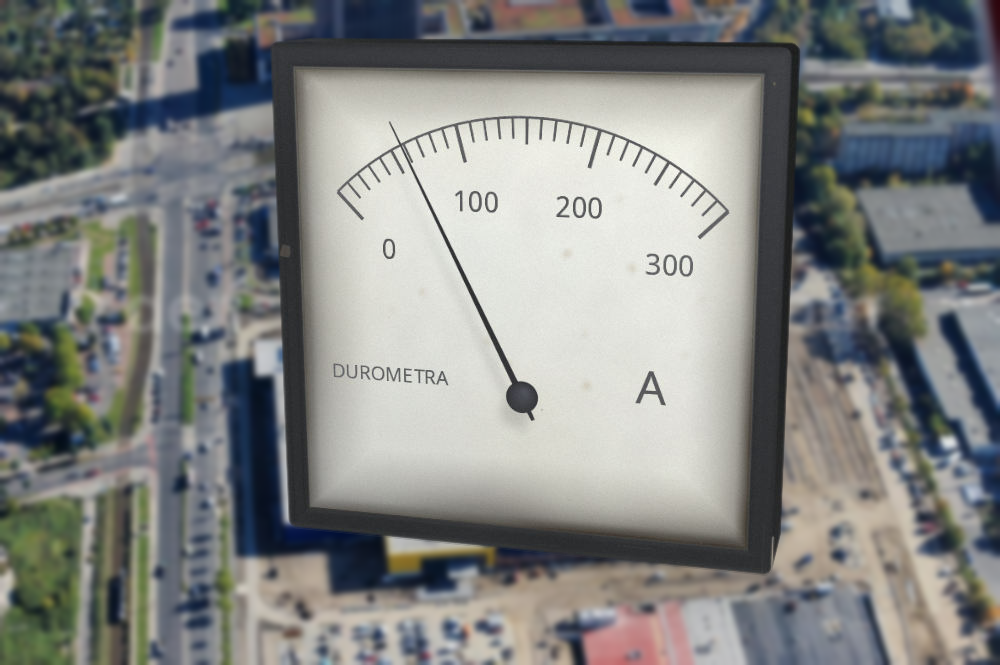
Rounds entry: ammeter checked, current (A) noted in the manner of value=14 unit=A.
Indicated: value=60 unit=A
